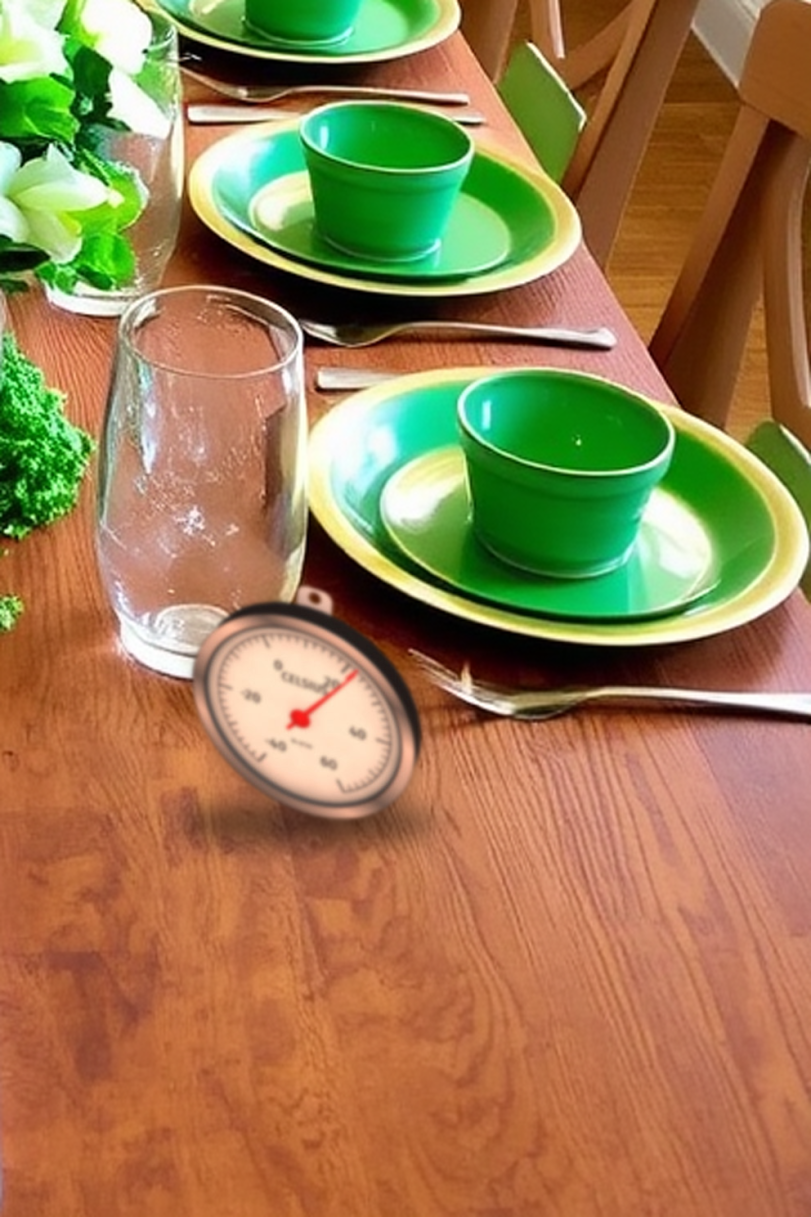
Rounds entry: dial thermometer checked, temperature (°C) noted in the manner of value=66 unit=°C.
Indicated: value=22 unit=°C
